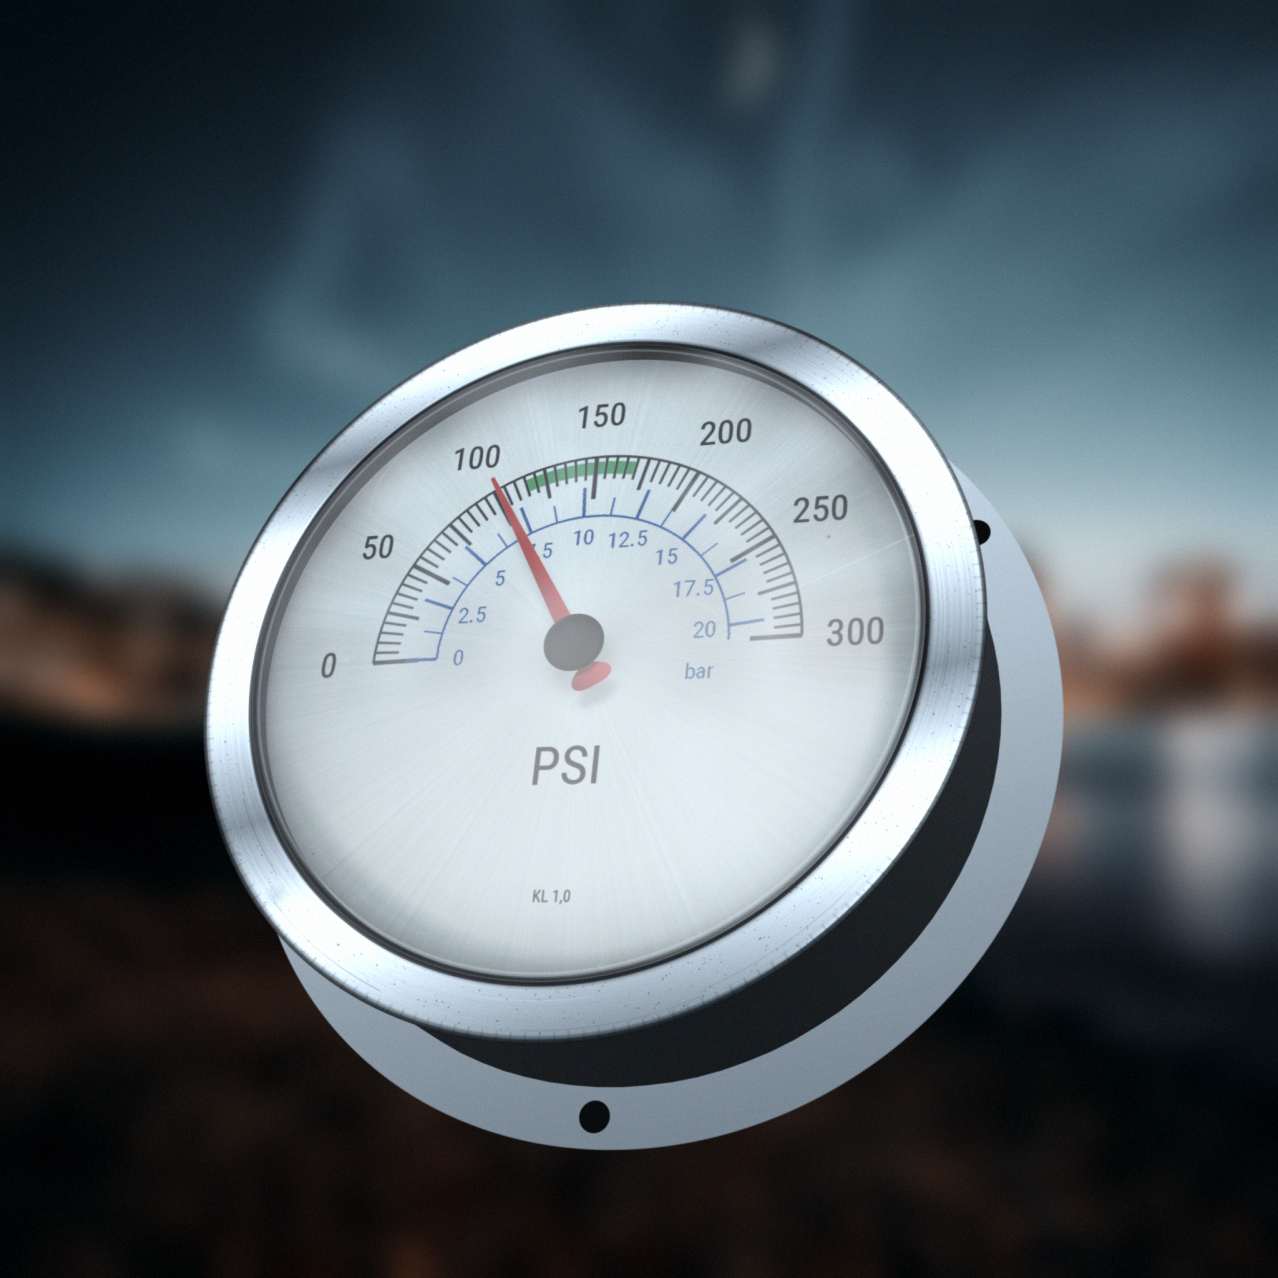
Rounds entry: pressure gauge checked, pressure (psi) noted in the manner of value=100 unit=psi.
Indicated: value=102.5 unit=psi
